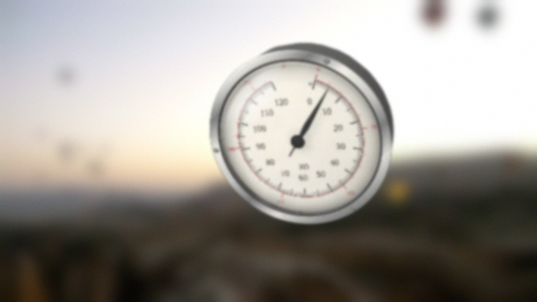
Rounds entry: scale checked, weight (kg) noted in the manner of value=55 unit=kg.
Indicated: value=5 unit=kg
